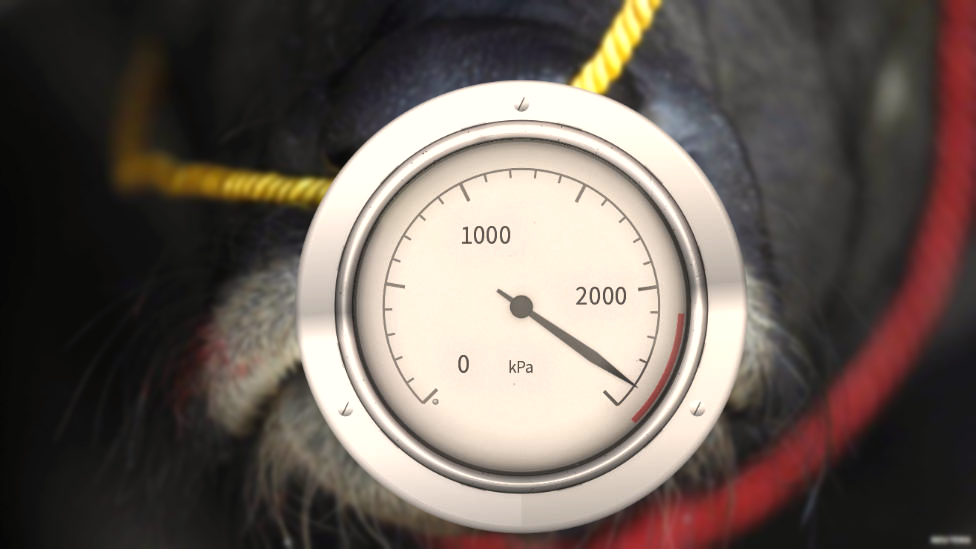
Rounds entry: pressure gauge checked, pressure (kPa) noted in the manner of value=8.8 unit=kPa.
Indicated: value=2400 unit=kPa
